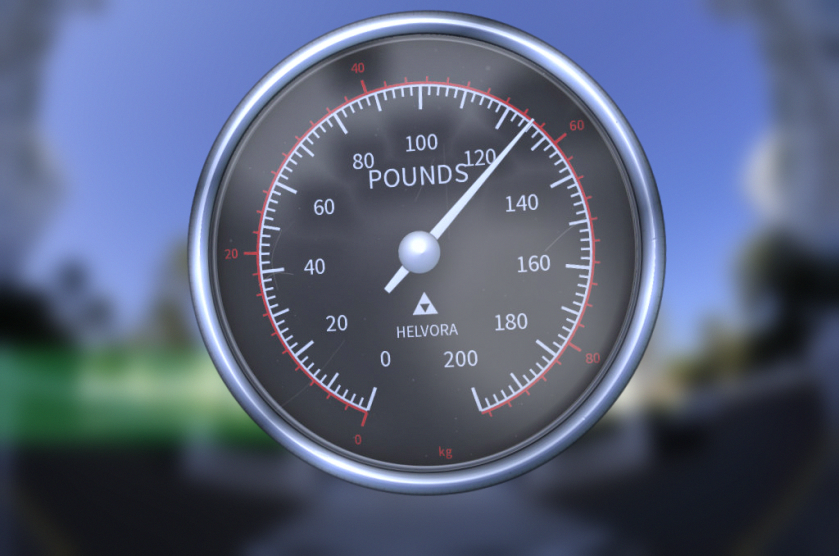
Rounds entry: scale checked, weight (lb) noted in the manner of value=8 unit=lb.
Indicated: value=126 unit=lb
